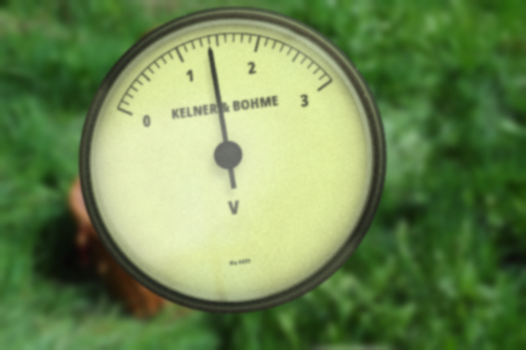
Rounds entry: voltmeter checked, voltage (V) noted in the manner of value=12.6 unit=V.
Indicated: value=1.4 unit=V
